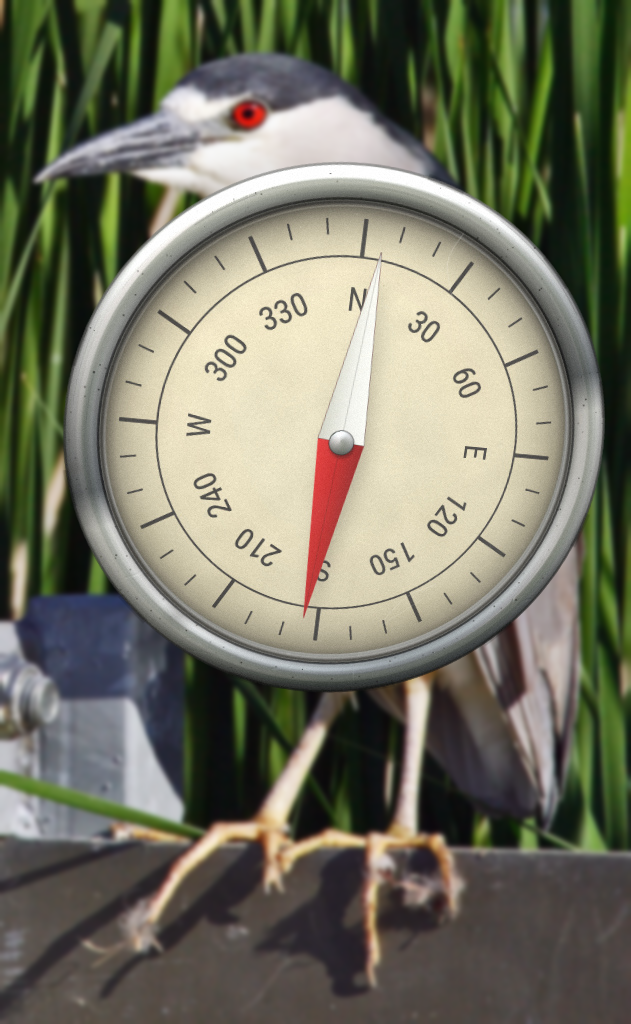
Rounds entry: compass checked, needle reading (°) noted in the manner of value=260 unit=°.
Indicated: value=185 unit=°
